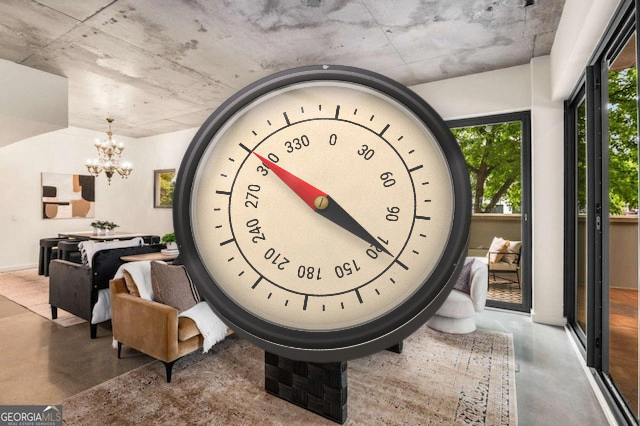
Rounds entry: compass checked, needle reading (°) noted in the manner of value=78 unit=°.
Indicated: value=300 unit=°
